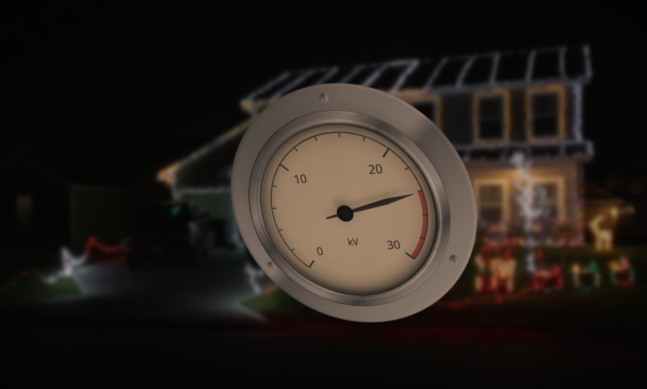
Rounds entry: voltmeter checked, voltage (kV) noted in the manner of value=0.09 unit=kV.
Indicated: value=24 unit=kV
